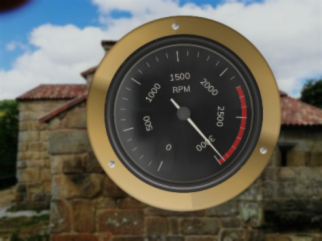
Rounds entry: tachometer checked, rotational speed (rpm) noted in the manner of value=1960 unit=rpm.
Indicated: value=2950 unit=rpm
